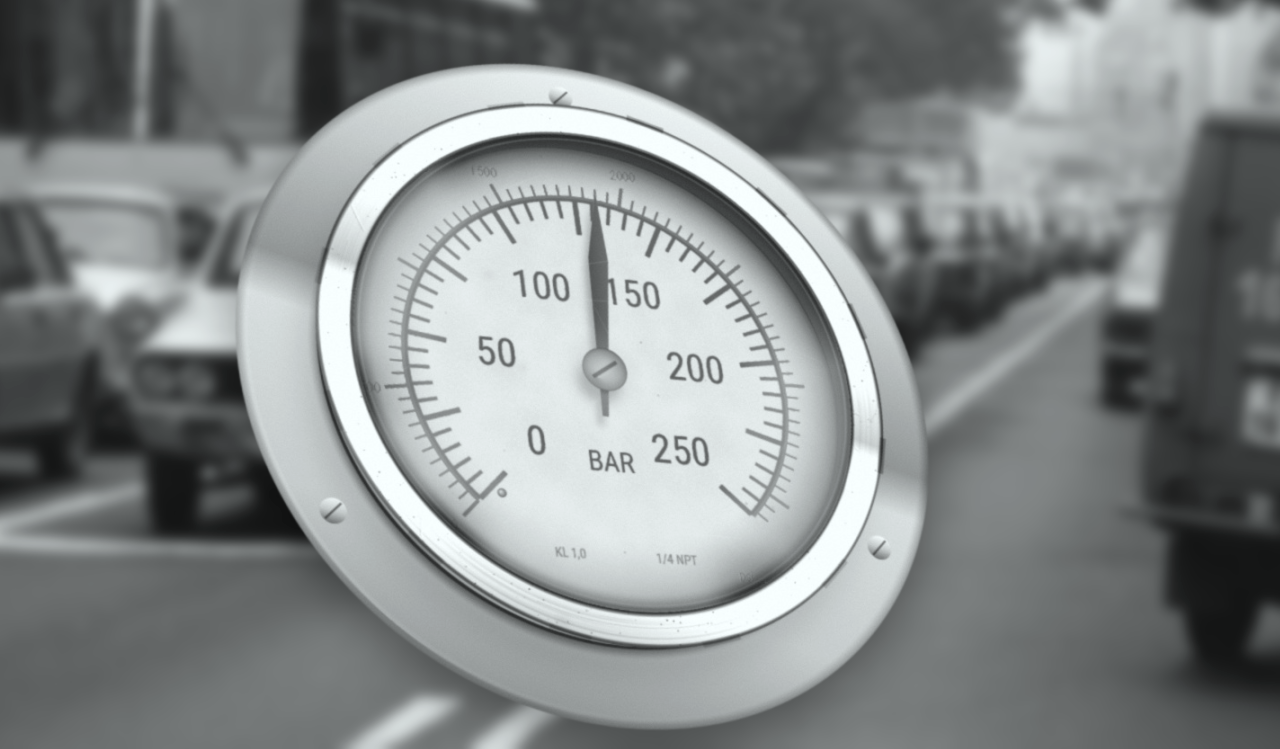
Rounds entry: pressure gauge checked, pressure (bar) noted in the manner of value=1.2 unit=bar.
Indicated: value=130 unit=bar
